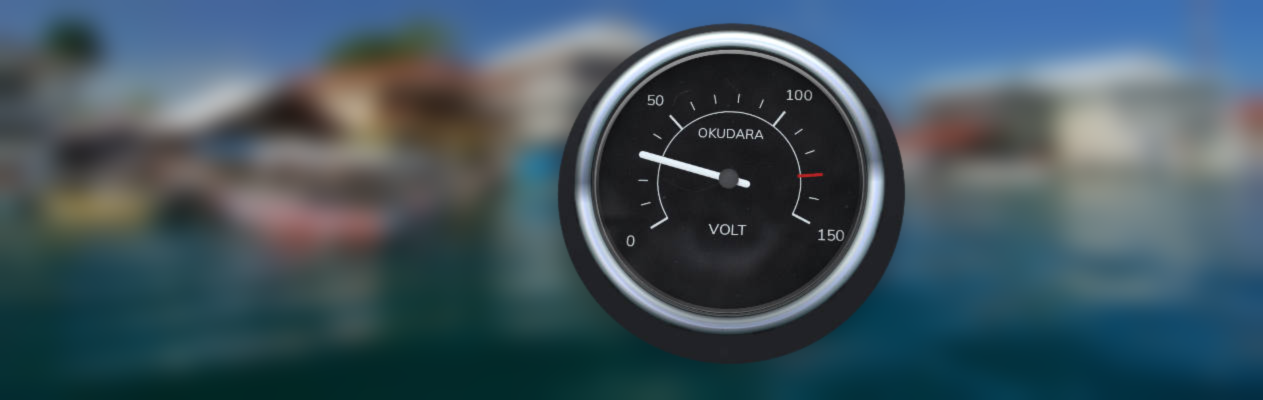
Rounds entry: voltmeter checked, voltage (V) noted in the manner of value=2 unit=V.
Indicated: value=30 unit=V
